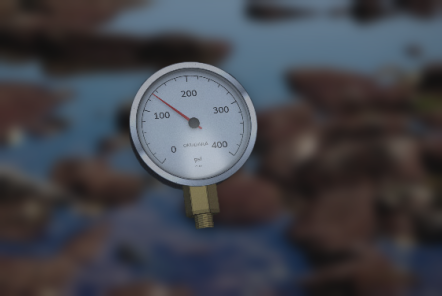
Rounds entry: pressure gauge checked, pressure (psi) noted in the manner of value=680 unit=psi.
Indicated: value=130 unit=psi
